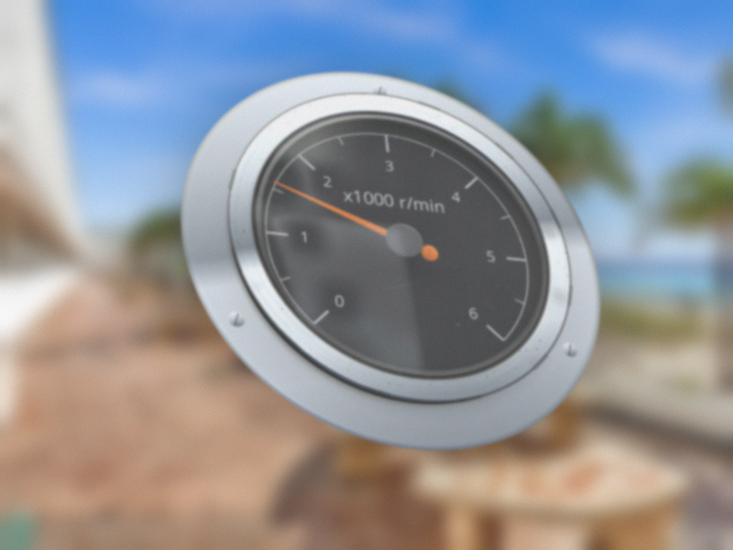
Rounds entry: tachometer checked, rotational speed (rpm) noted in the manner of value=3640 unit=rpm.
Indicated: value=1500 unit=rpm
